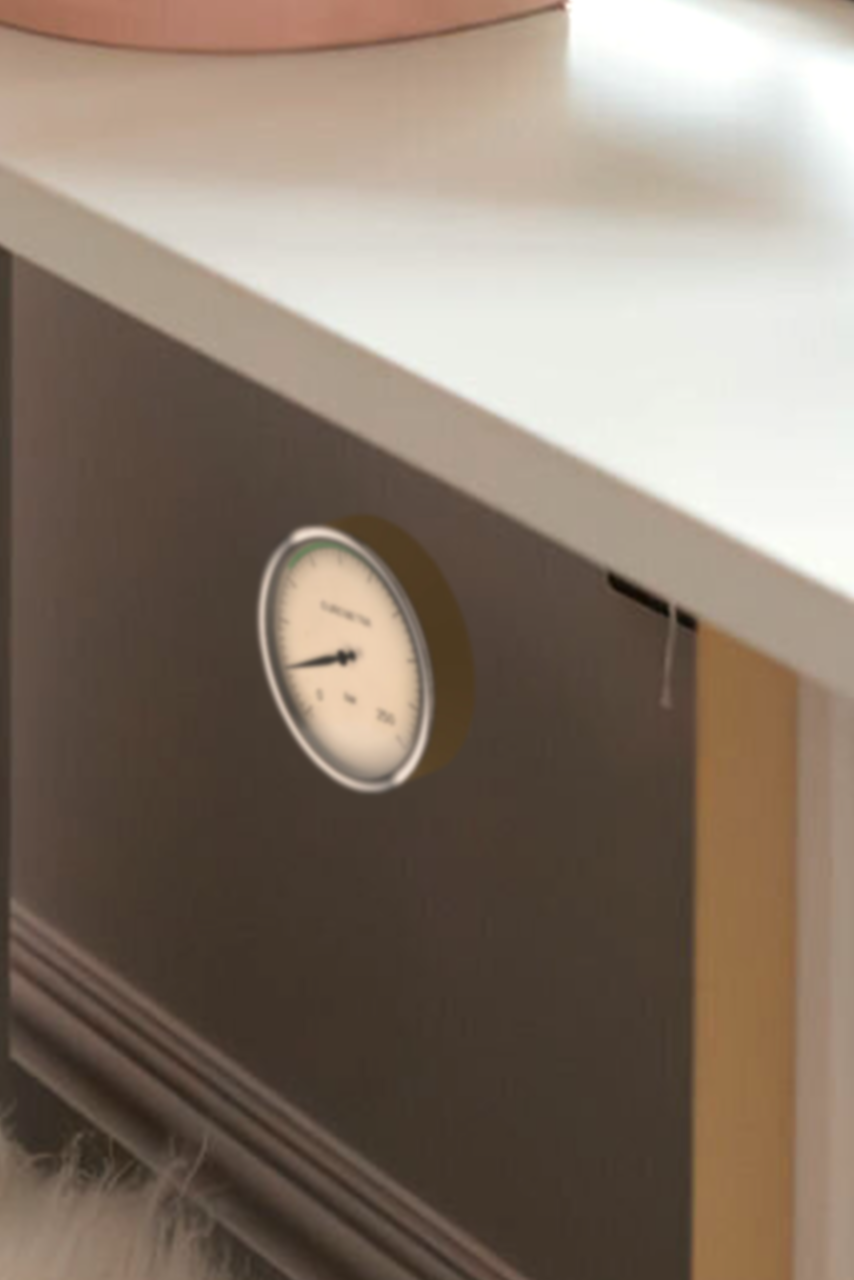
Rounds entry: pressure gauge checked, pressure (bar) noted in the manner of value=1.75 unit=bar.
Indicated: value=25 unit=bar
